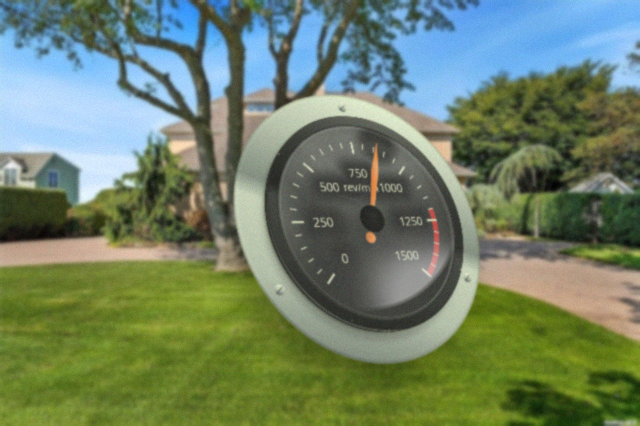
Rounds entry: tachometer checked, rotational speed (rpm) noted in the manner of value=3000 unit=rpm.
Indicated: value=850 unit=rpm
